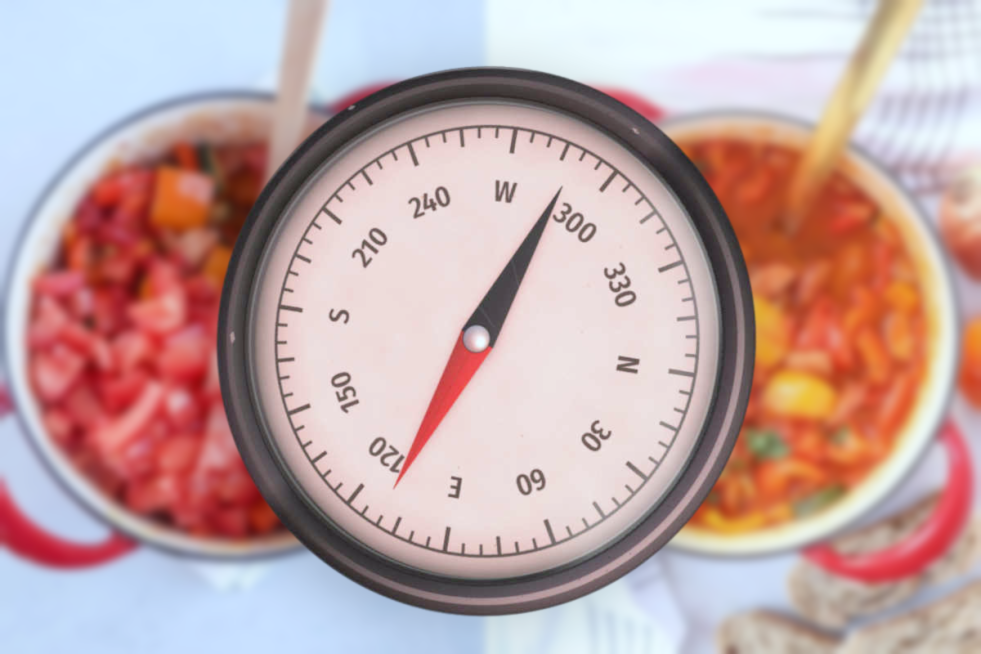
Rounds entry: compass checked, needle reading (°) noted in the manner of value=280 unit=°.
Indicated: value=110 unit=°
